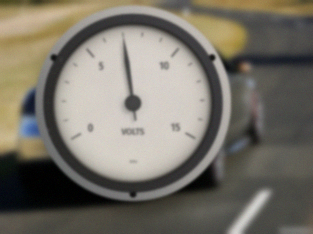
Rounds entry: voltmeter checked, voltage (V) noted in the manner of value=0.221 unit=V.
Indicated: value=7 unit=V
